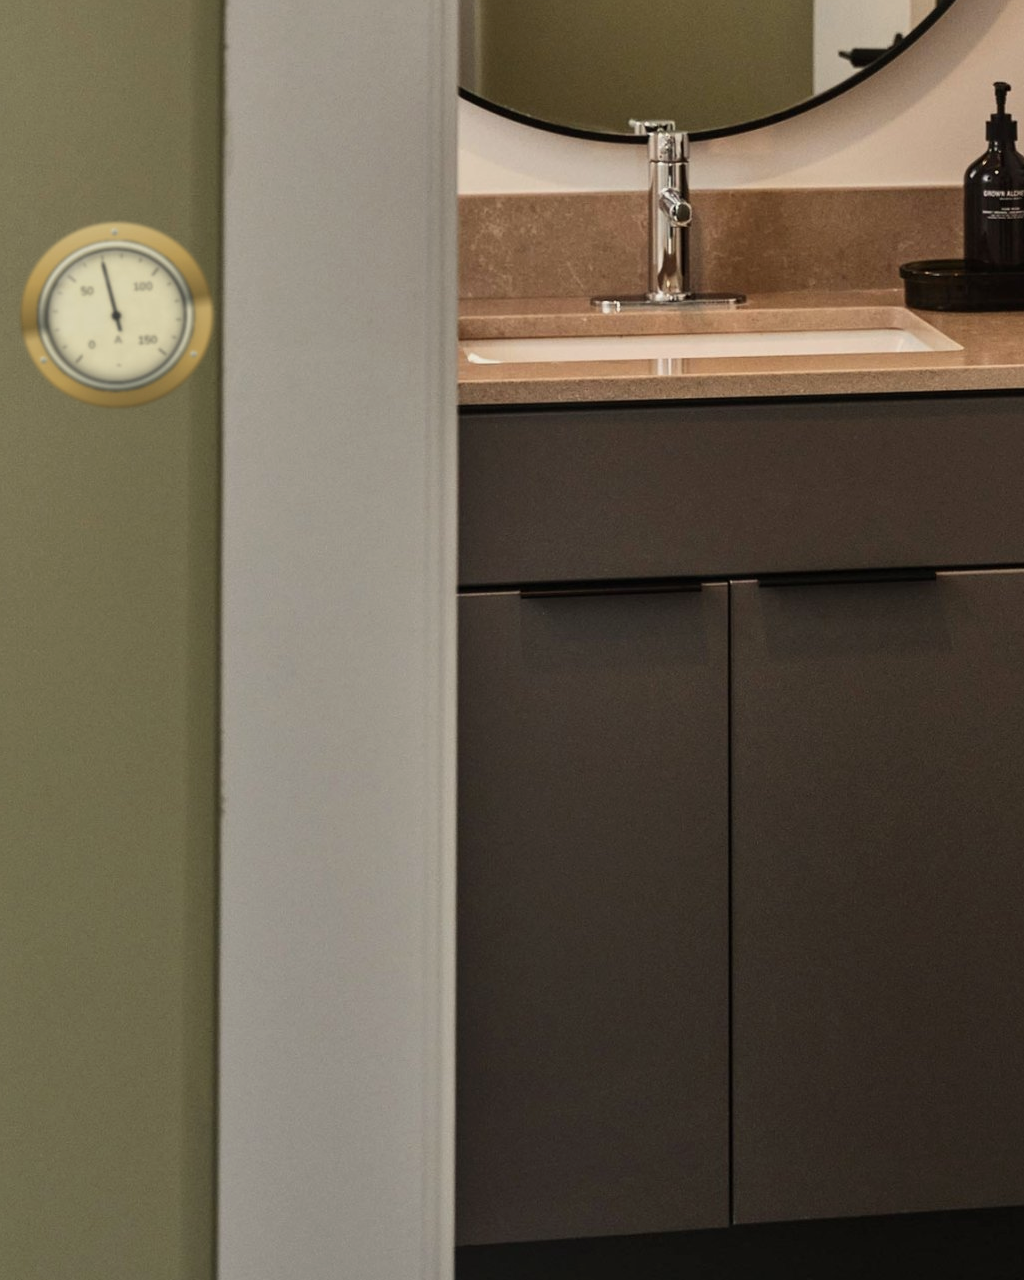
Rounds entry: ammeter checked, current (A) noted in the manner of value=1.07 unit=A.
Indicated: value=70 unit=A
